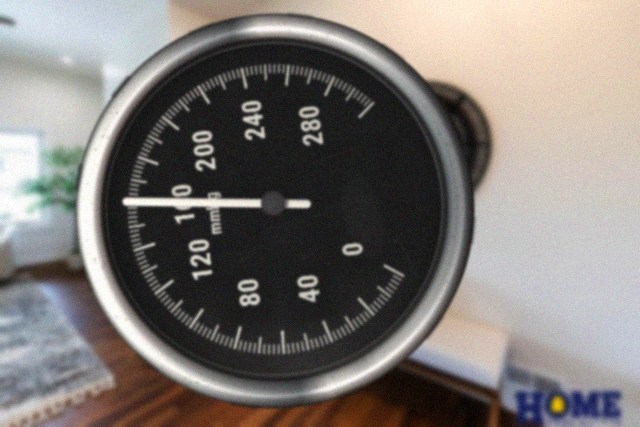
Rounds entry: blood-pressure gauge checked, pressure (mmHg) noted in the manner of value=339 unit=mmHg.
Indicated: value=160 unit=mmHg
